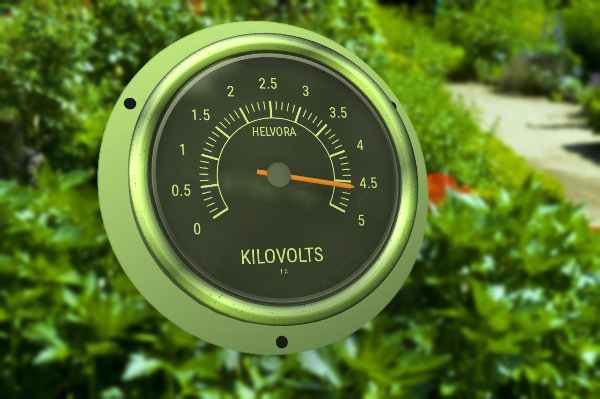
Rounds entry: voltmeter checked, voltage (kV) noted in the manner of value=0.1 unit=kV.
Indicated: value=4.6 unit=kV
